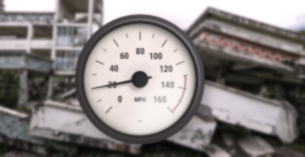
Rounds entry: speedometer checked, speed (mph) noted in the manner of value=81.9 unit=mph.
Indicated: value=20 unit=mph
